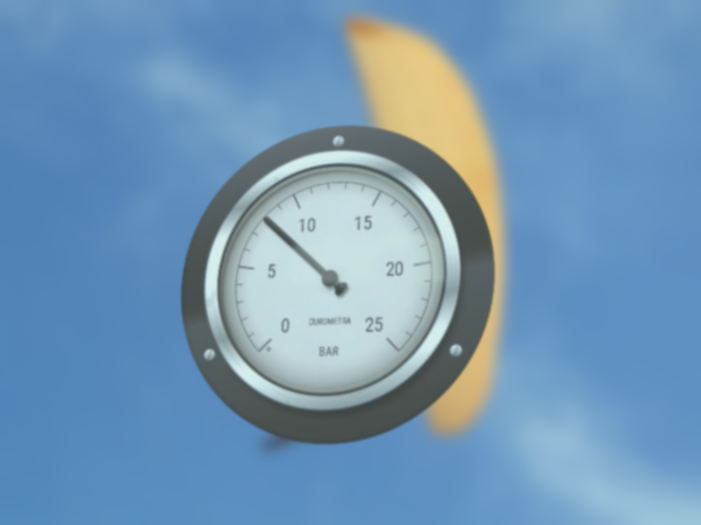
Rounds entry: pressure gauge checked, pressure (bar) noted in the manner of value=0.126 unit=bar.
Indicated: value=8 unit=bar
